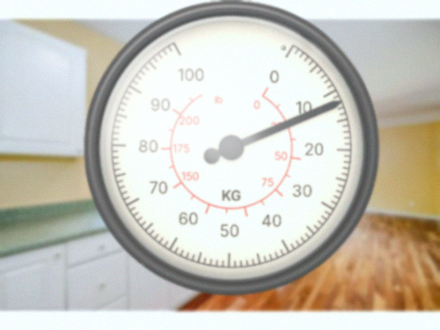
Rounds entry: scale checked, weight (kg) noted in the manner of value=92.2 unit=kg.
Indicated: value=12 unit=kg
